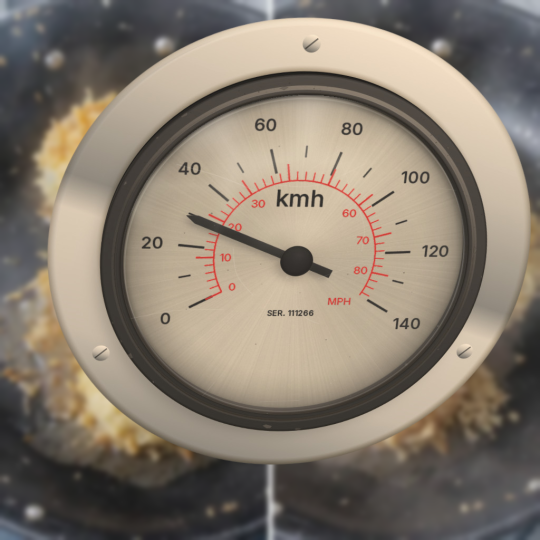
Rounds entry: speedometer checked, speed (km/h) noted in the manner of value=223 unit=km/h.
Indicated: value=30 unit=km/h
